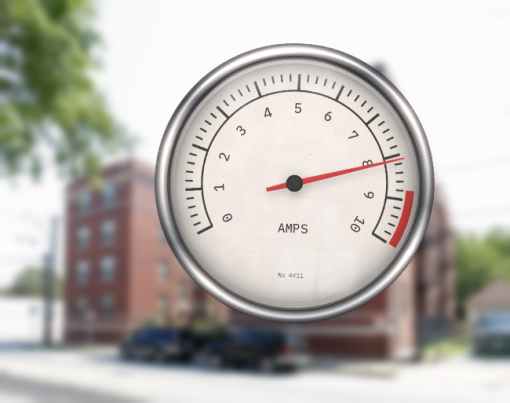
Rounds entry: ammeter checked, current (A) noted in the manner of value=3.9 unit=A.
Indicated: value=8.1 unit=A
